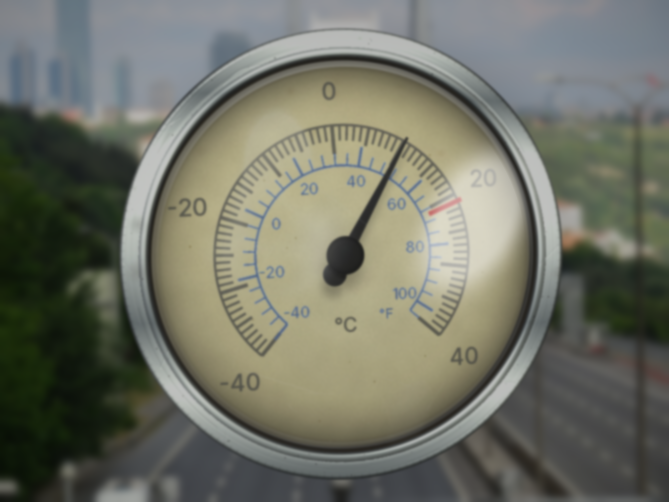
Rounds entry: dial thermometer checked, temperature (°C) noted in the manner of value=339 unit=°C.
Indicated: value=10 unit=°C
